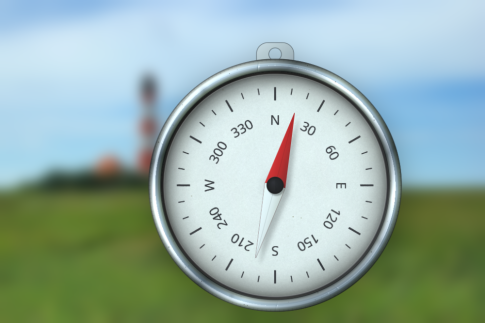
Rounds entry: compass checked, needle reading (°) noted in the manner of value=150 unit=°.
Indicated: value=15 unit=°
